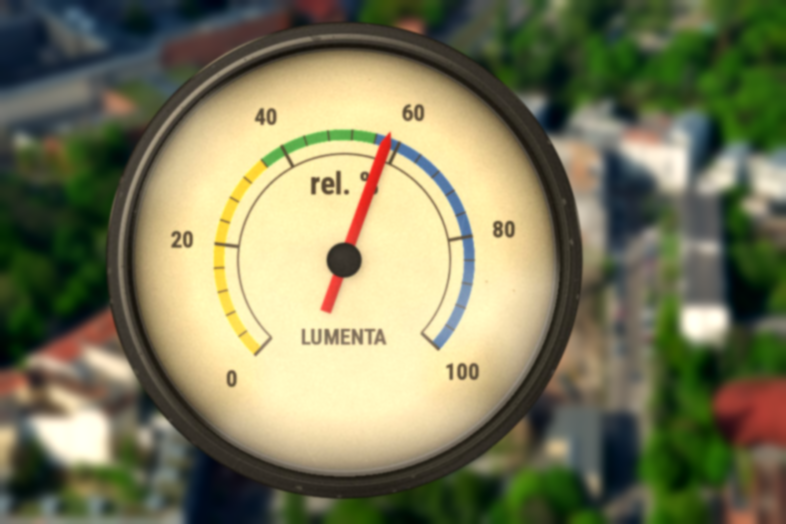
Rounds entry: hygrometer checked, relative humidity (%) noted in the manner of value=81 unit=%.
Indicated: value=58 unit=%
